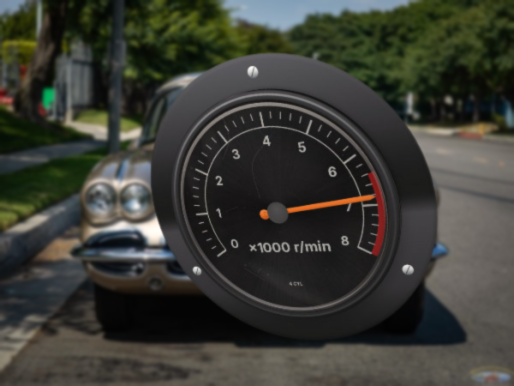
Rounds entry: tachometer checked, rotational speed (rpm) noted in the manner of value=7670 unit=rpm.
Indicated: value=6800 unit=rpm
